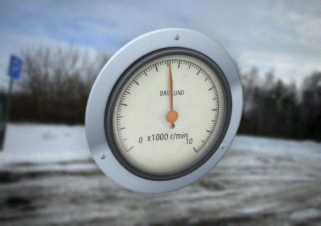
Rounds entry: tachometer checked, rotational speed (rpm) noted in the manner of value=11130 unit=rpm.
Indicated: value=4500 unit=rpm
